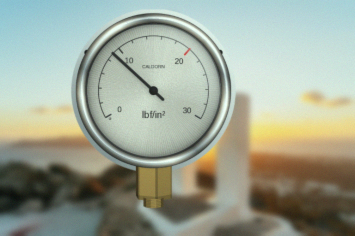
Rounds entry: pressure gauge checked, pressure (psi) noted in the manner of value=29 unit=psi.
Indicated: value=9 unit=psi
